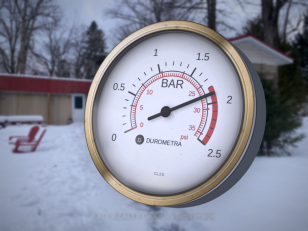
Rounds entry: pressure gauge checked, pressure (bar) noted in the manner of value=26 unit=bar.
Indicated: value=1.9 unit=bar
